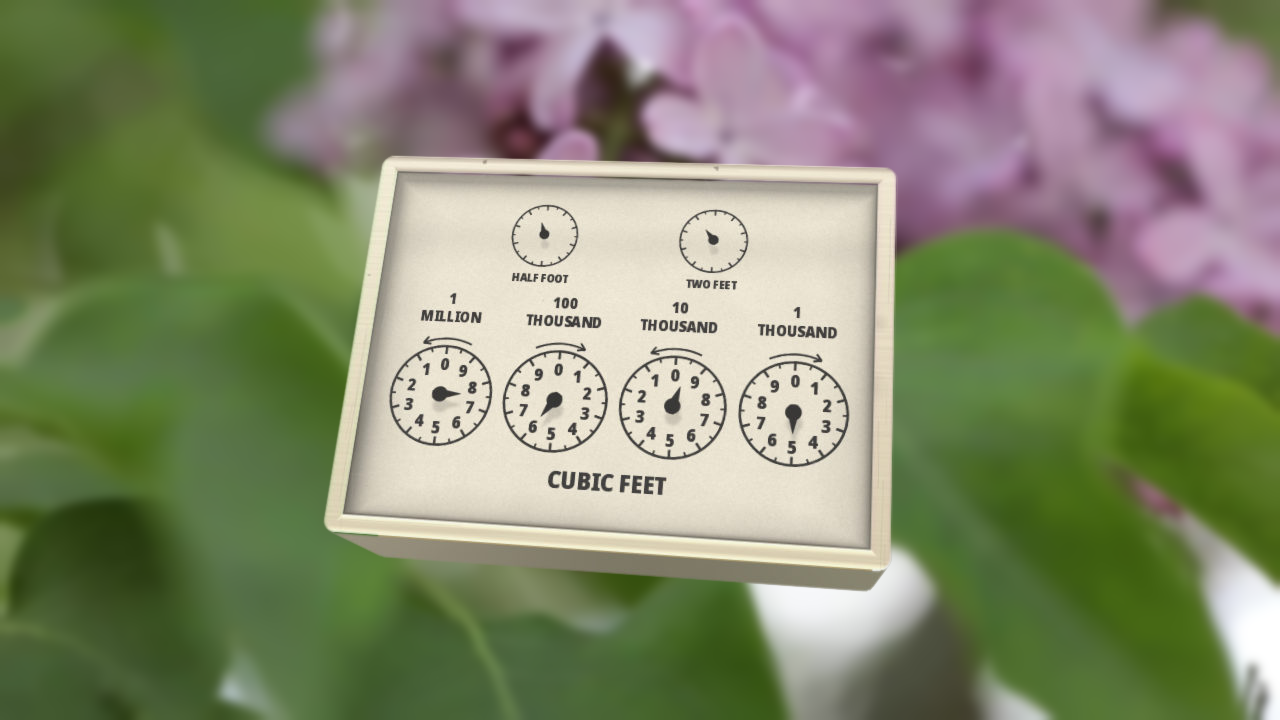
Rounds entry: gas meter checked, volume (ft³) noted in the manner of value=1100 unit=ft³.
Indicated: value=759500 unit=ft³
